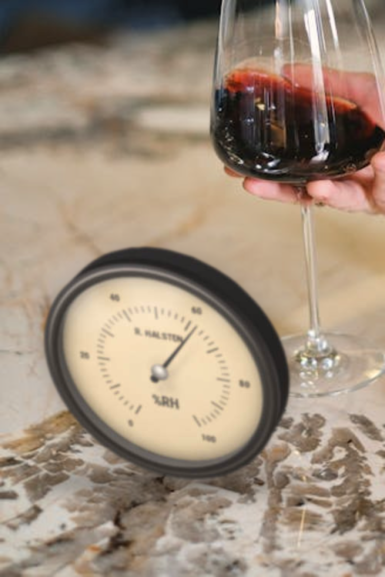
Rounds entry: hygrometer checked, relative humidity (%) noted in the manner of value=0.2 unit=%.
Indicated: value=62 unit=%
